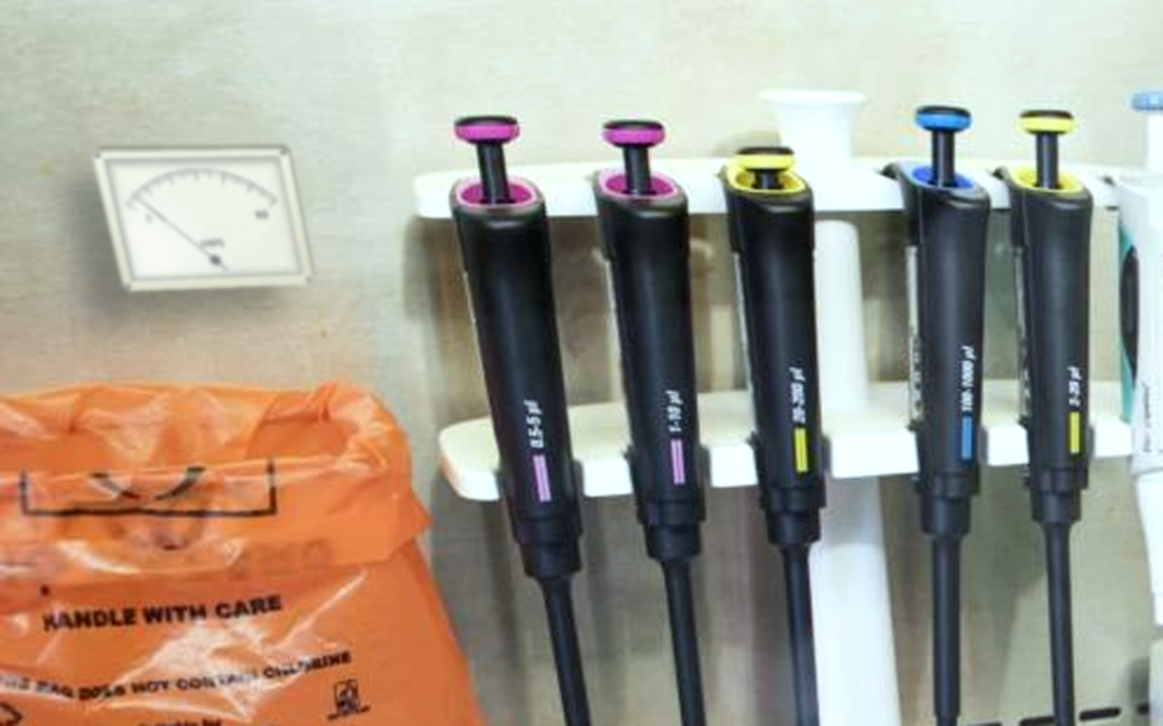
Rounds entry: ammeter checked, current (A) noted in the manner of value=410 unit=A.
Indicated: value=5 unit=A
